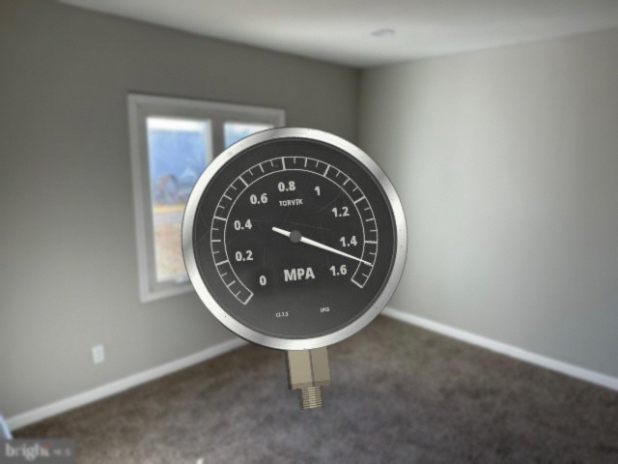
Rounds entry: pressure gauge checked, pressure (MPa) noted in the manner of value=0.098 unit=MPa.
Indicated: value=1.5 unit=MPa
